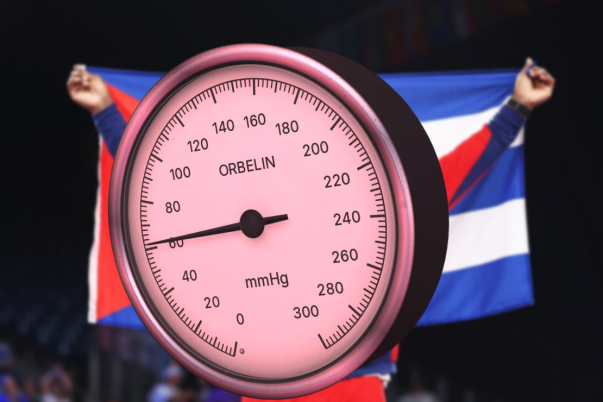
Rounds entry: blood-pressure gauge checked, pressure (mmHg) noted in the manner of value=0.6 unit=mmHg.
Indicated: value=62 unit=mmHg
